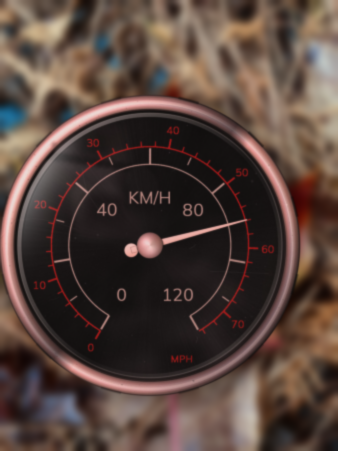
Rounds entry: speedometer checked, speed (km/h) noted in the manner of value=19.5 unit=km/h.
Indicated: value=90 unit=km/h
